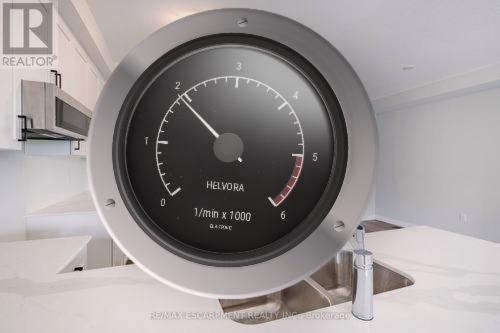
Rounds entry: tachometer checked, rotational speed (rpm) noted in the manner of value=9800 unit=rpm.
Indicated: value=1900 unit=rpm
